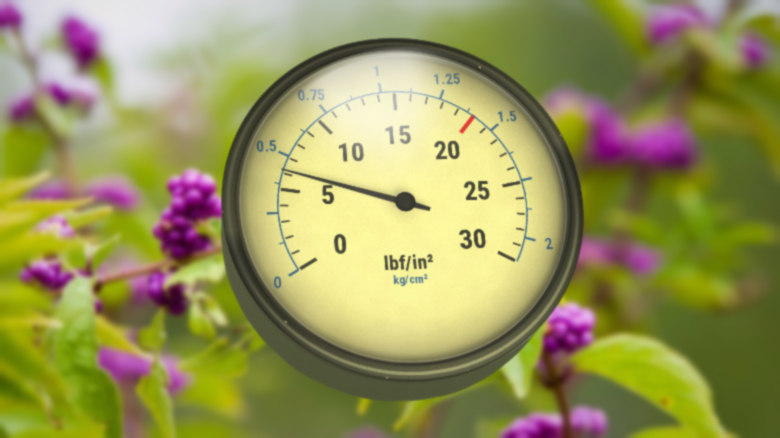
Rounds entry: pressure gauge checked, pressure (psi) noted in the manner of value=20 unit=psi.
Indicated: value=6 unit=psi
